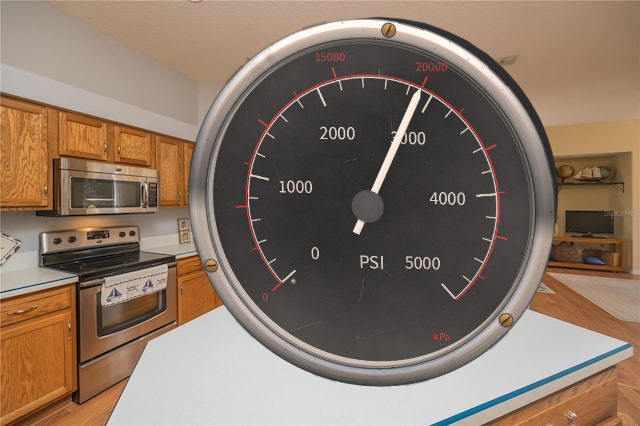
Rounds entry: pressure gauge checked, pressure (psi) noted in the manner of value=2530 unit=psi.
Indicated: value=2900 unit=psi
